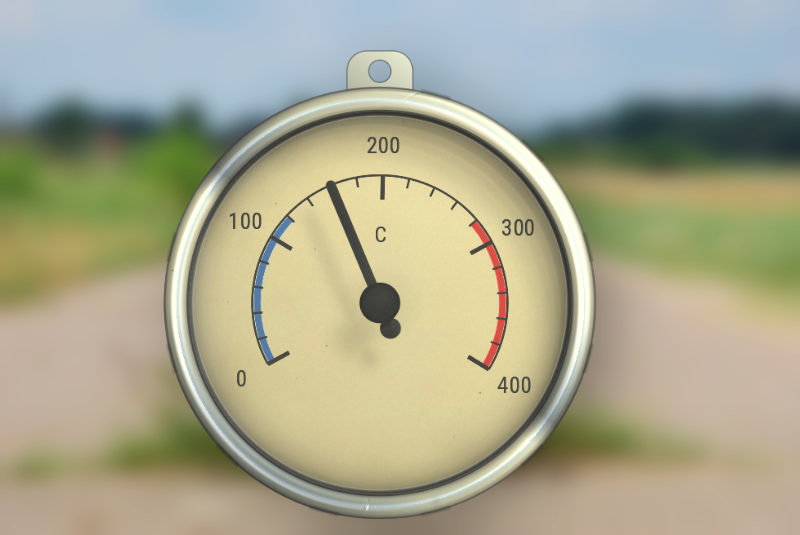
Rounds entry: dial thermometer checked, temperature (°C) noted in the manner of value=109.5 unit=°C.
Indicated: value=160 unit=°C
